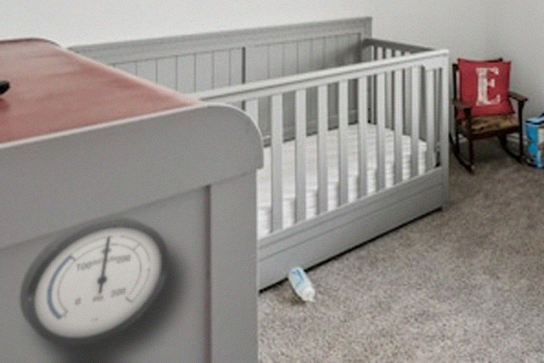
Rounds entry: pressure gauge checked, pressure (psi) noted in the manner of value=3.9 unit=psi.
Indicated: value=150 unit=psi
